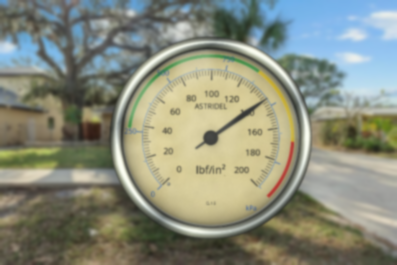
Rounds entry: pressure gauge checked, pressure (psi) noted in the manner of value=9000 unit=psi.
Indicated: value=140 unit=psi
